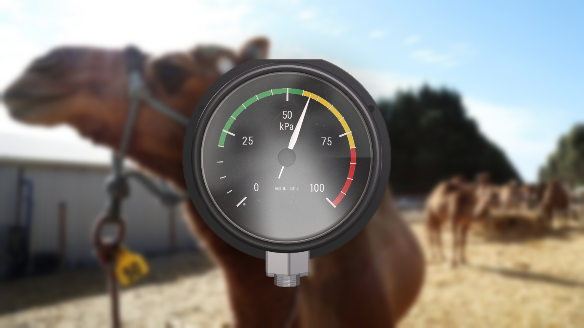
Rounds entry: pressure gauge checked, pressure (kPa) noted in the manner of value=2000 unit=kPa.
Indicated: value=57.5 unit=kPa
